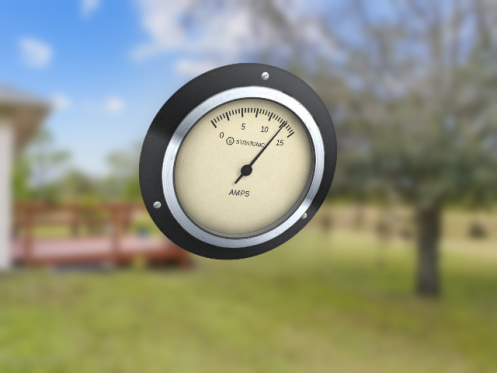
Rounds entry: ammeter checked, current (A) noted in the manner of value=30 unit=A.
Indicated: value=12.5 unit=A
